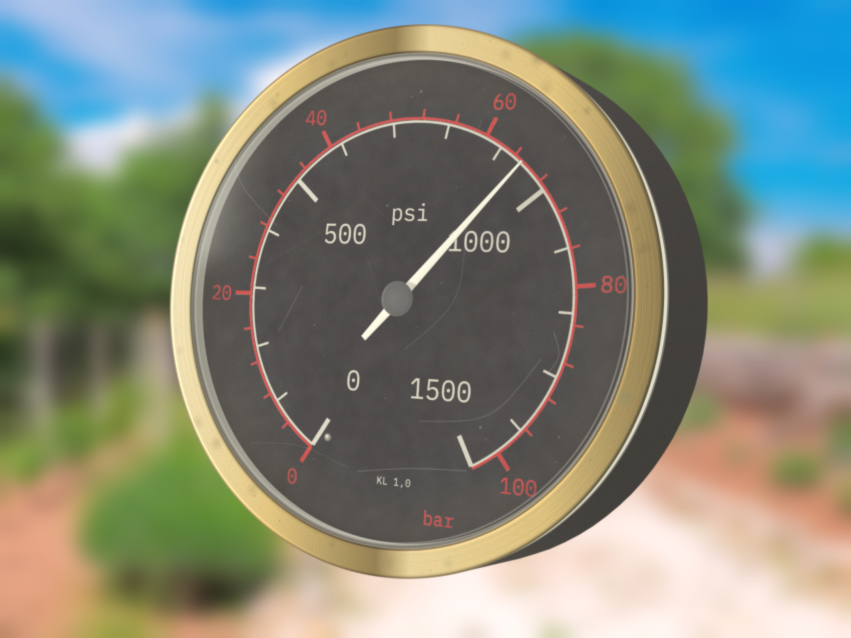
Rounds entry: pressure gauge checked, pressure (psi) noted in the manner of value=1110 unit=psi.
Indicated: value=950 unit=psi
